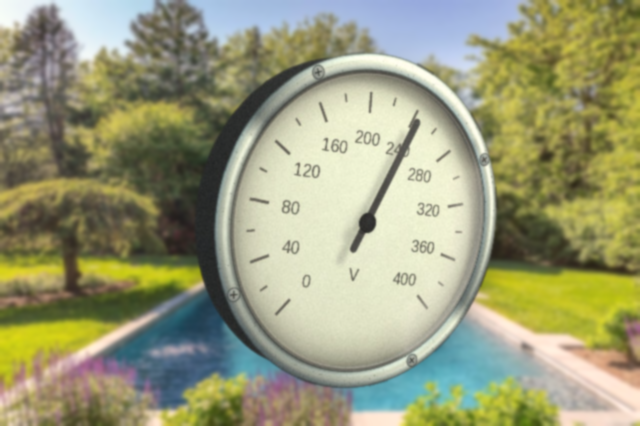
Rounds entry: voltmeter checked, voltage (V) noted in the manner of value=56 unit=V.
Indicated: value=240 unit=V
